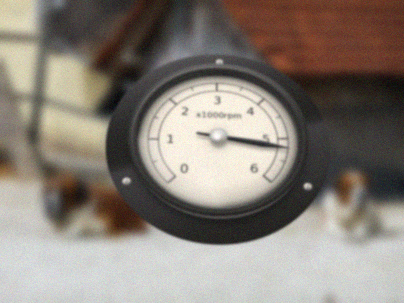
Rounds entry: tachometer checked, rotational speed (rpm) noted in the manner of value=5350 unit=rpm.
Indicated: value=5250 unit=rpm
